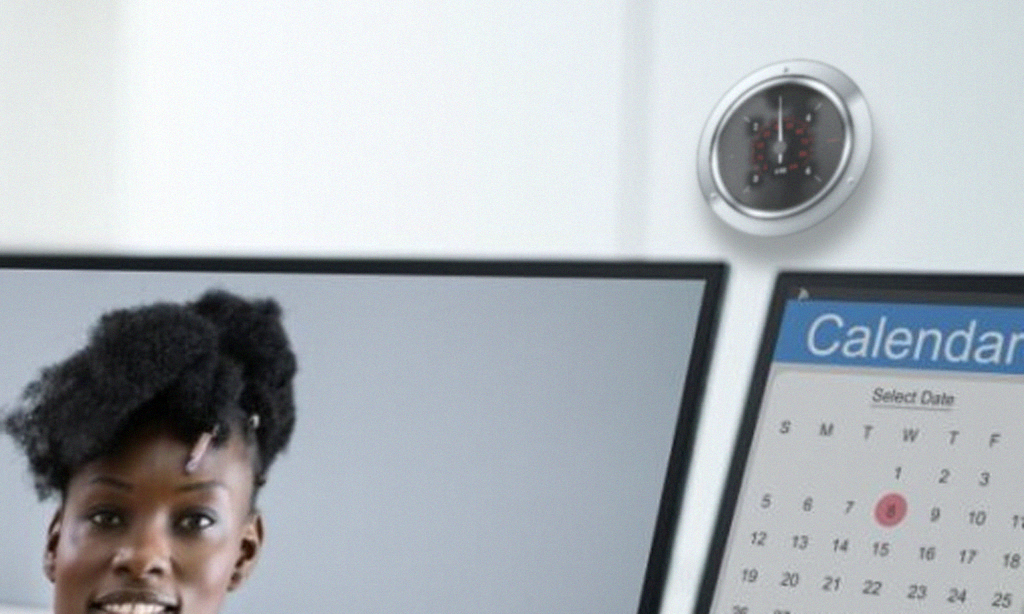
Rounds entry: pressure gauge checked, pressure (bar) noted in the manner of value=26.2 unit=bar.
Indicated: value=3 unit=bar
